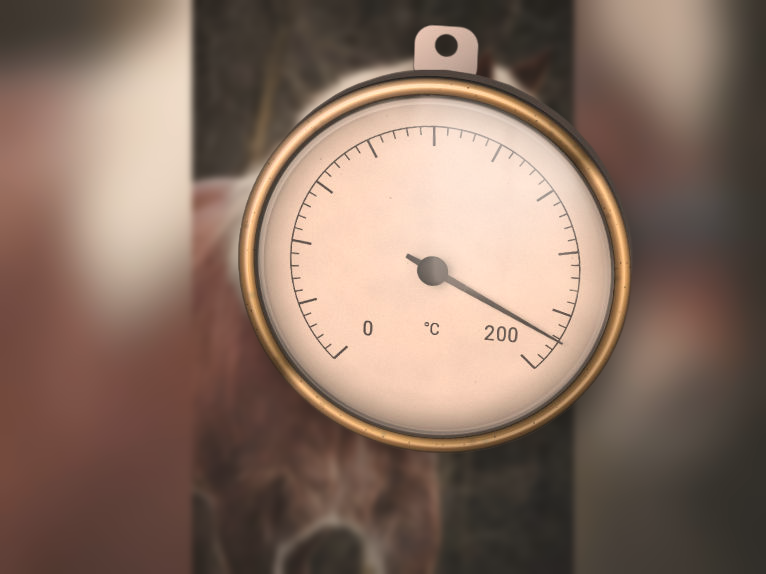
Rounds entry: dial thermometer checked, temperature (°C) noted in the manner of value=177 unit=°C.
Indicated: value=188 unit=°C
